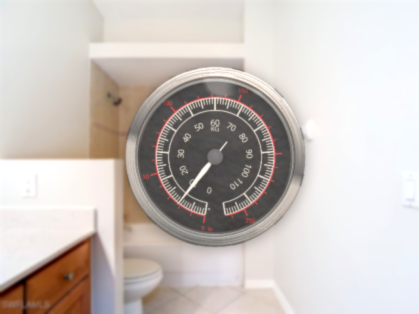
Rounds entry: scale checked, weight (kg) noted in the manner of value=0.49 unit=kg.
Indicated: value=10 unit=kg
